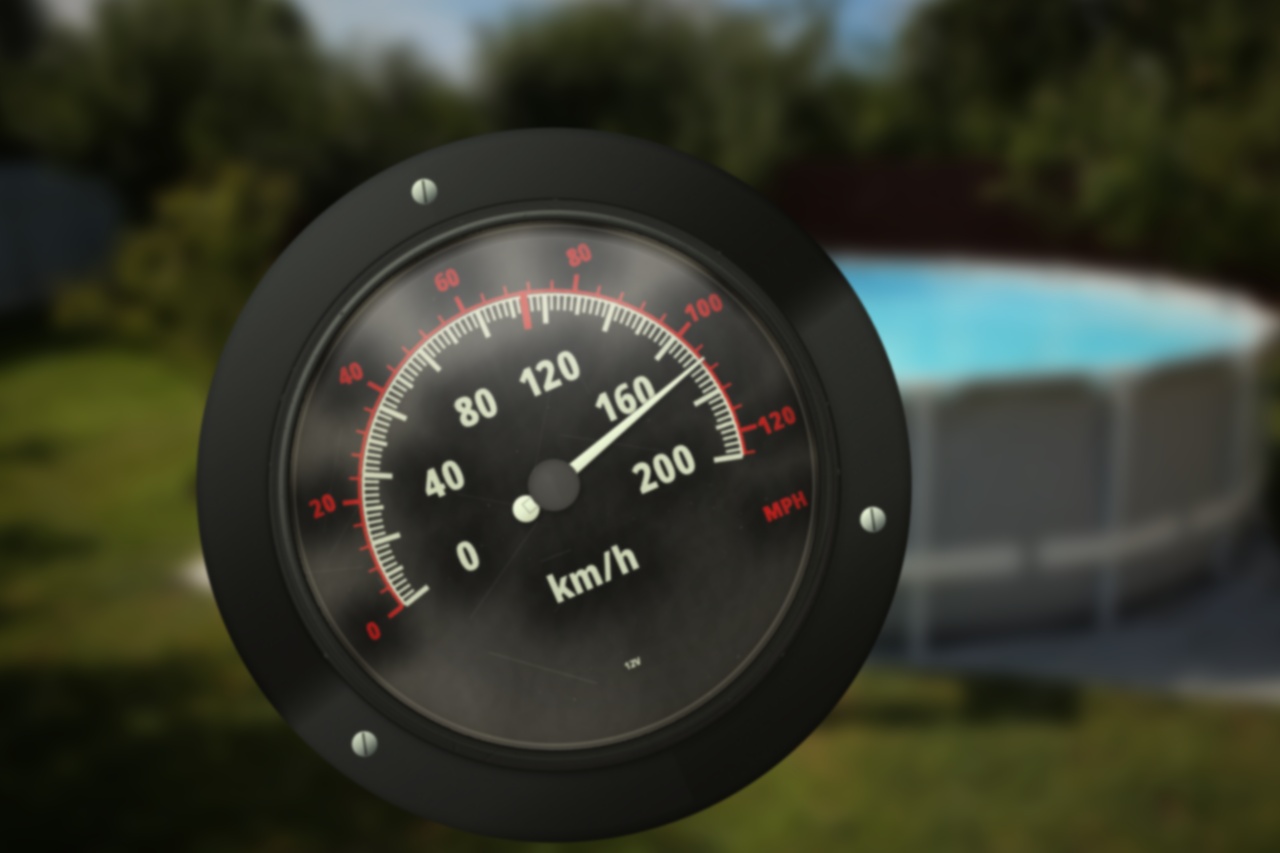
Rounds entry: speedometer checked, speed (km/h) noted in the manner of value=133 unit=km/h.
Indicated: value=170 unit=km/h
